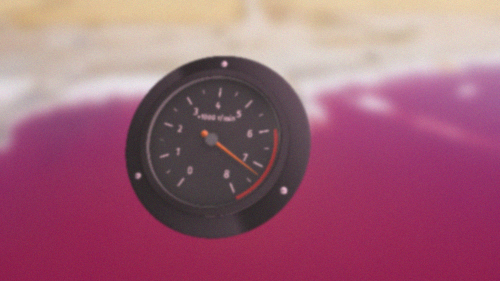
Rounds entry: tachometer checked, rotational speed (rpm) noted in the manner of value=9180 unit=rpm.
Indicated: value=7250 unit=rpm
